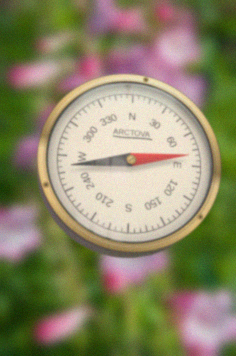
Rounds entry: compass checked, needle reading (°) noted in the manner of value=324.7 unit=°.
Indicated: value=80 unit=°
